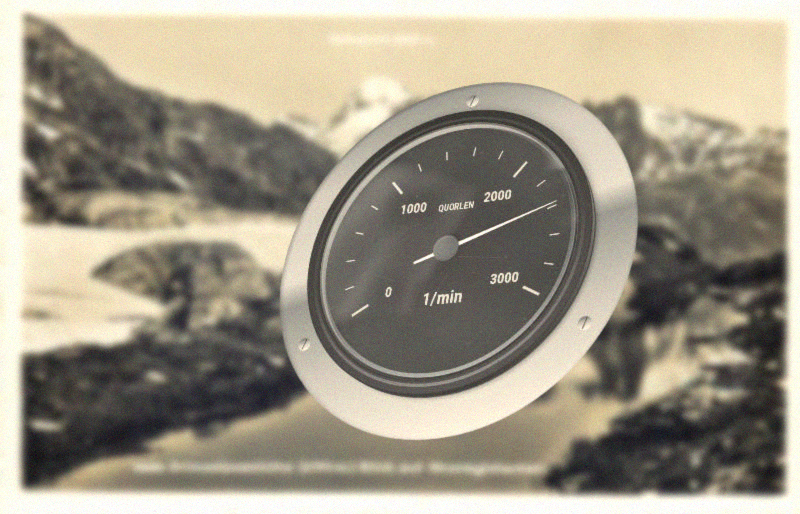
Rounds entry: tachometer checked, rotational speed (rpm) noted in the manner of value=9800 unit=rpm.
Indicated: value=2400 unit=rpm
